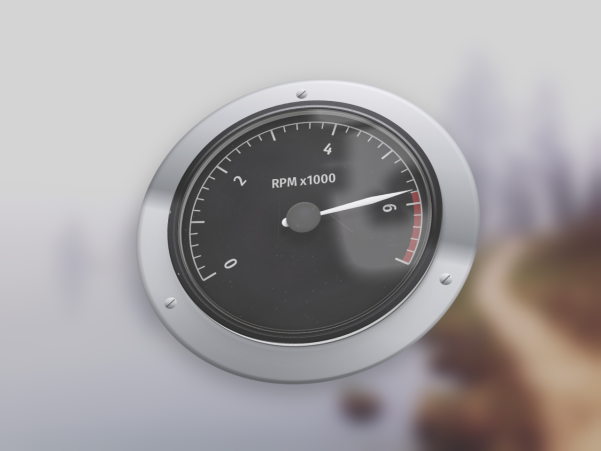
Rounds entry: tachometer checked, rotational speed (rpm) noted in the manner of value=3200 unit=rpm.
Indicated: value=5800 unit=rpm
